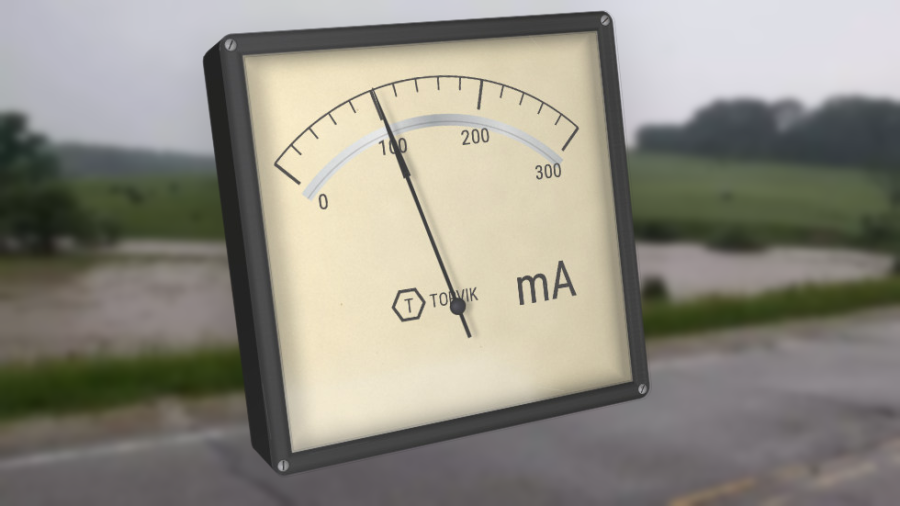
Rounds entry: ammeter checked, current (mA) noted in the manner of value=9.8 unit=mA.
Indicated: value=100 unit=mA
